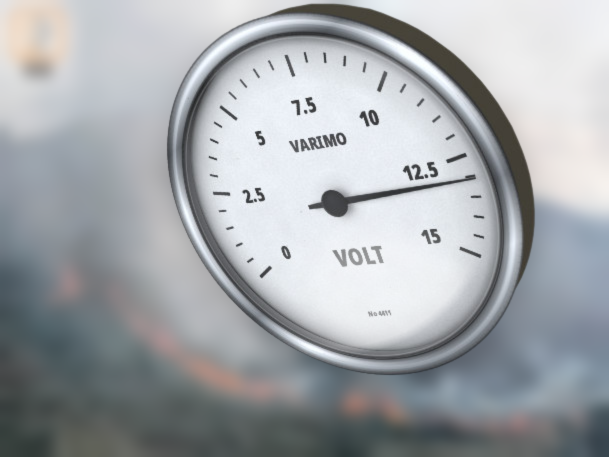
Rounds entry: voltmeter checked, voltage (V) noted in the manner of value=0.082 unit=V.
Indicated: value=13 unit=V
